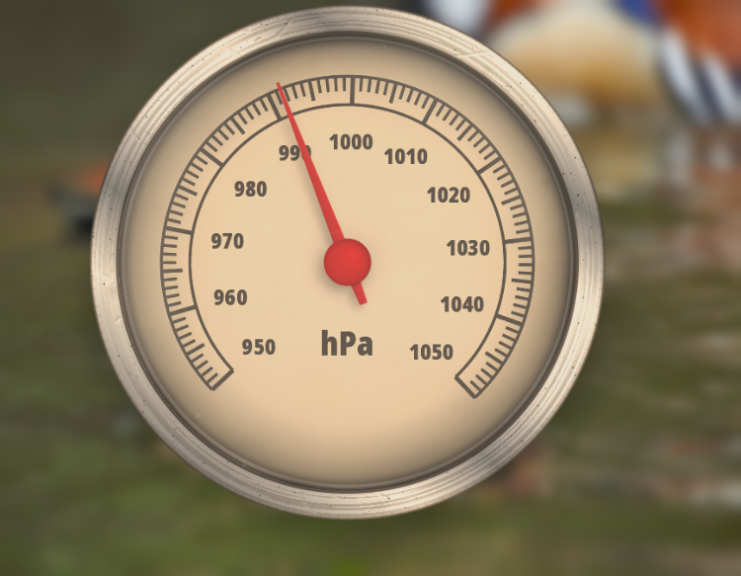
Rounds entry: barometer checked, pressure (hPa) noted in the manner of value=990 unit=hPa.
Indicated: value=991.5 unit=hPa
